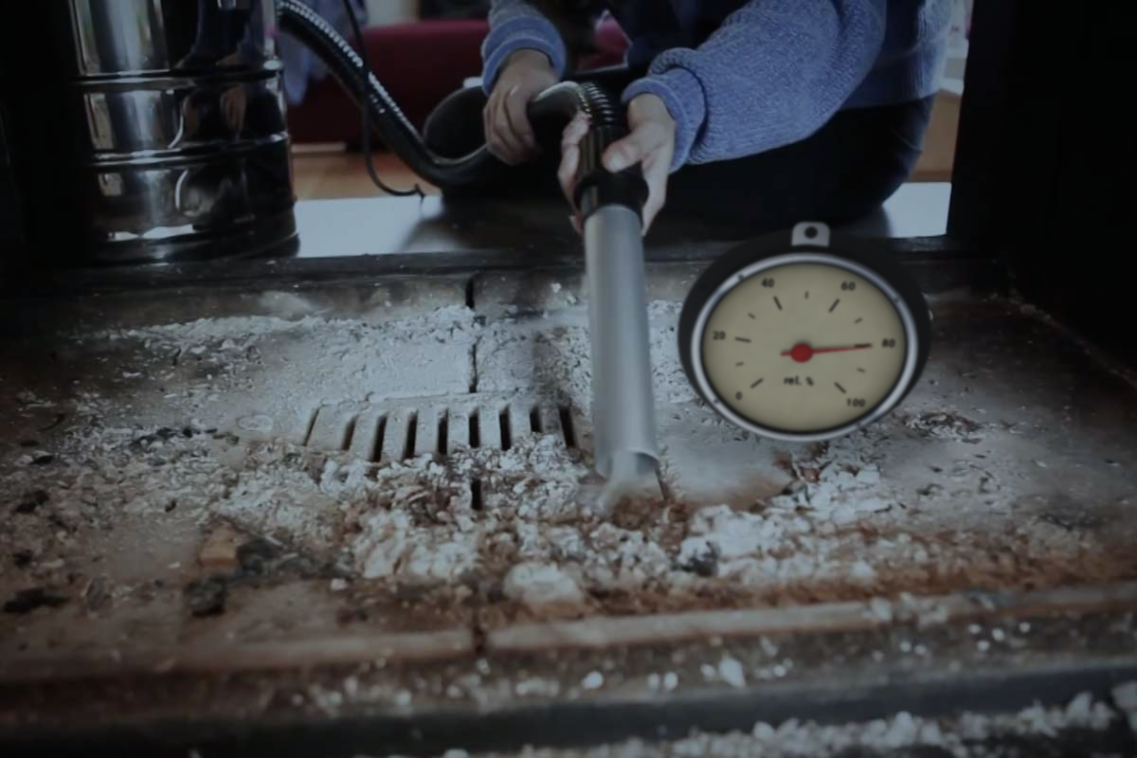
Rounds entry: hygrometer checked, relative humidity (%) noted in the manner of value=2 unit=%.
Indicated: value=80 unit=%
